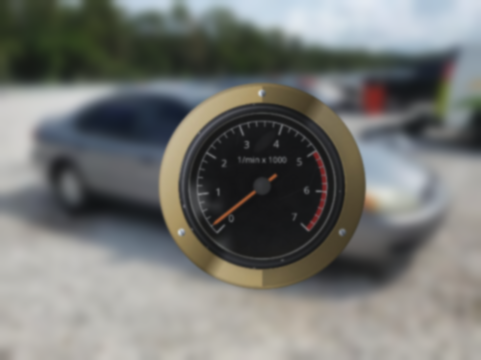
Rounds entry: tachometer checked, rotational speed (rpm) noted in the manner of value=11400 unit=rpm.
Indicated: value=200 unit=rpm
